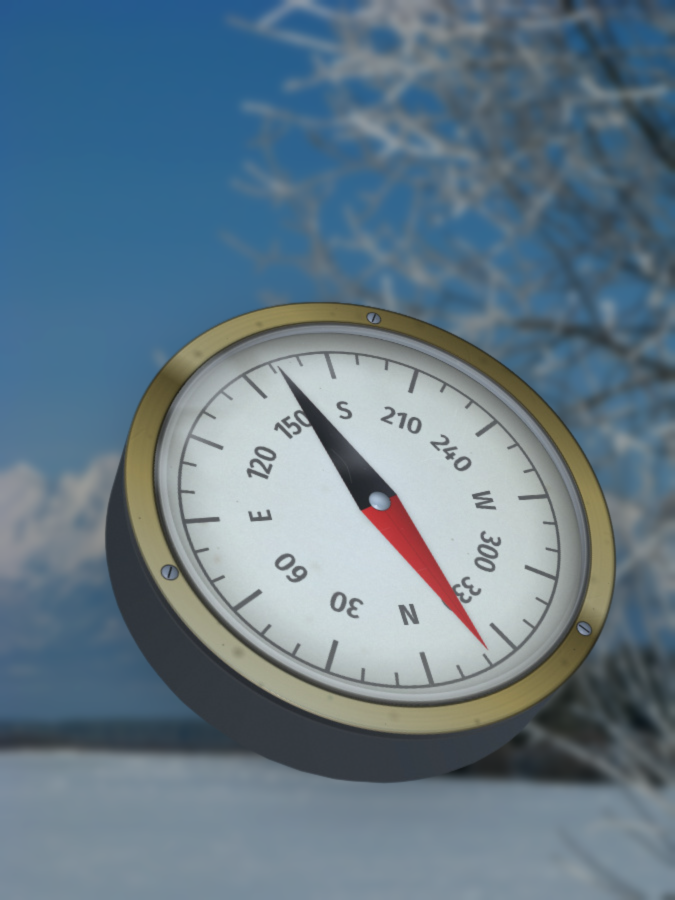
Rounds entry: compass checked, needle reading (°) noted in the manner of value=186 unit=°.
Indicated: value=340 unit=°
